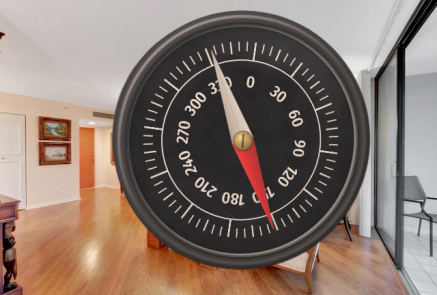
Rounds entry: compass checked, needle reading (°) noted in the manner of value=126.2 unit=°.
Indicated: value=152.5 unit=°
